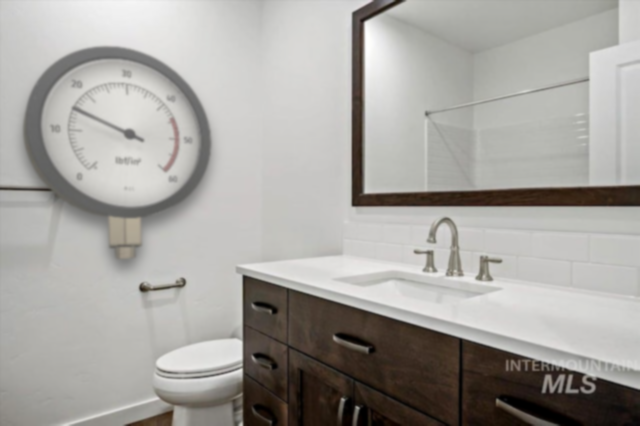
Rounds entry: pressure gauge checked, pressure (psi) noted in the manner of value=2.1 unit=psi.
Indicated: value=15 unit=psi
